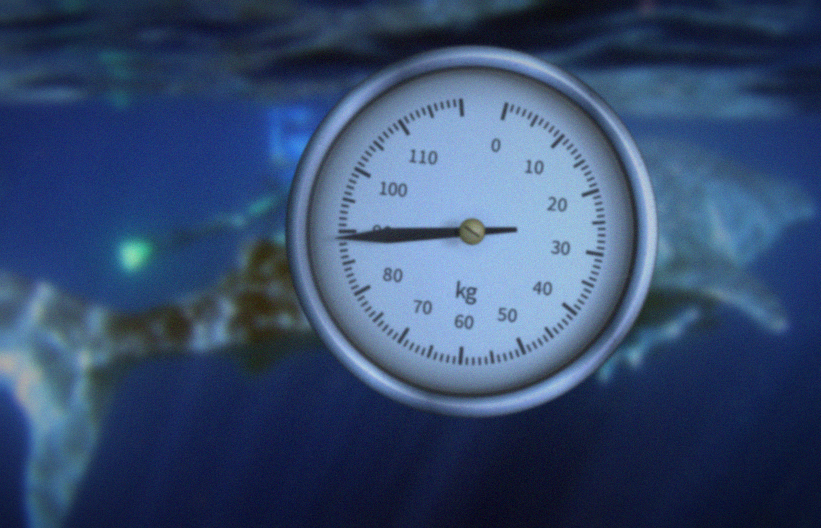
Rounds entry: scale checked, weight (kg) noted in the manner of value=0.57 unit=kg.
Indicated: value=89 unit=kg
